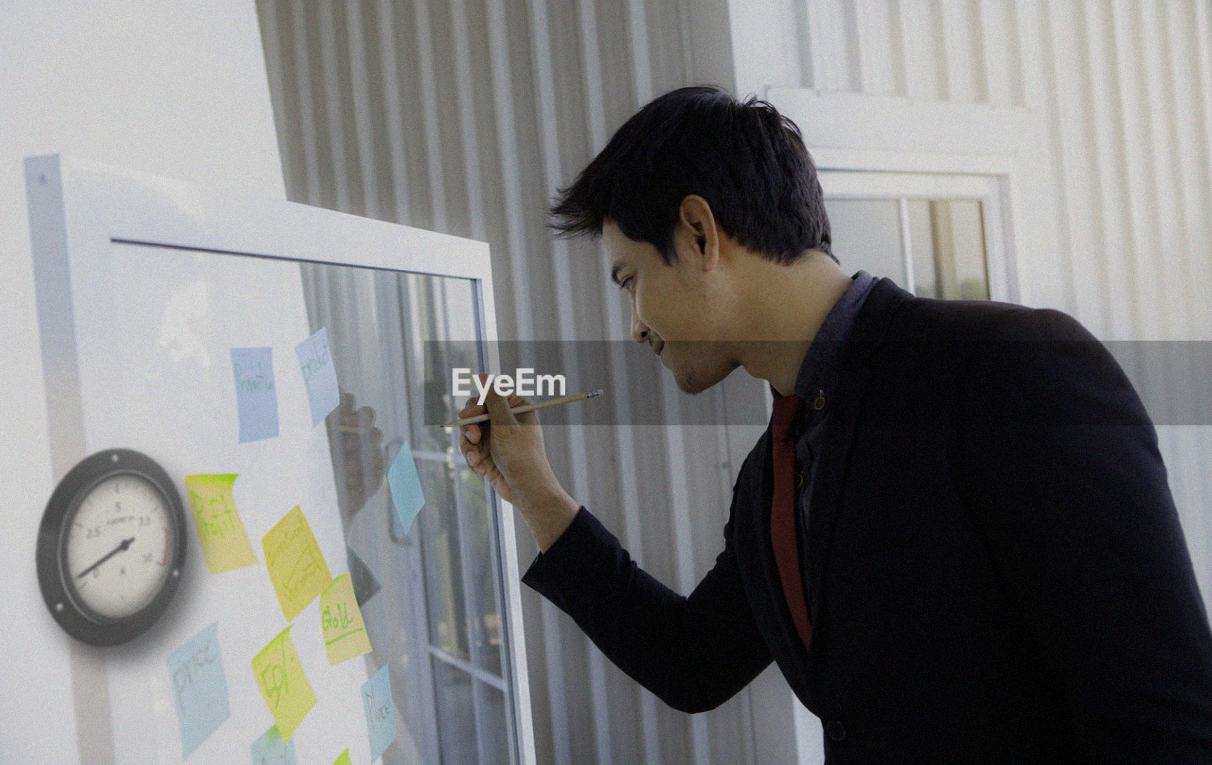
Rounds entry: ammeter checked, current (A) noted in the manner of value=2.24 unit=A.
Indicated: value=0.5 unit=A
